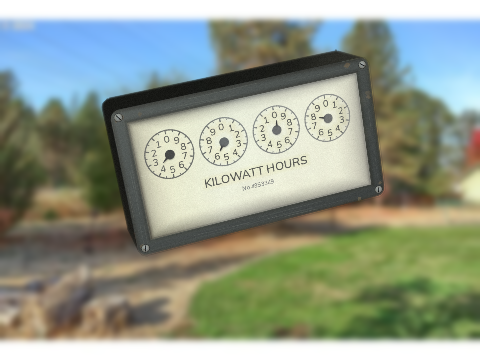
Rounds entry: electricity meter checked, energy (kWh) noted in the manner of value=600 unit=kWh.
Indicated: value=3598 unit=kWh
